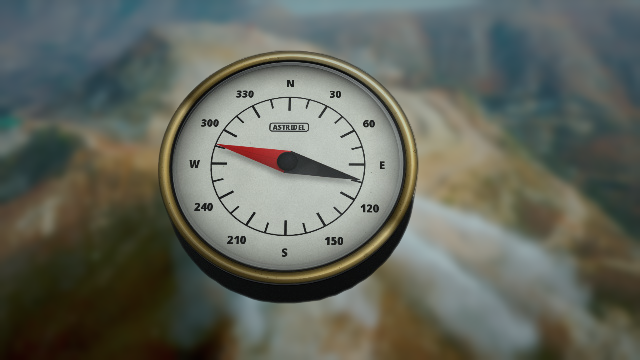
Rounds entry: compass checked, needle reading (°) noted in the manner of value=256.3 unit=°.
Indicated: value=285 unit=°
